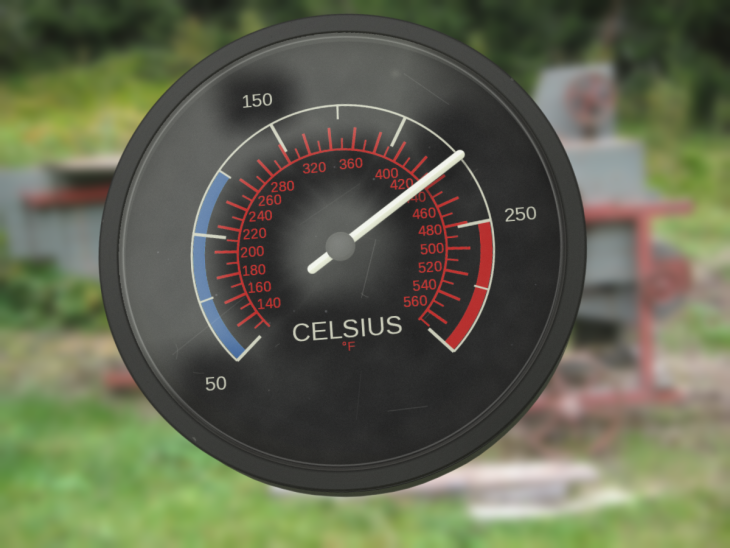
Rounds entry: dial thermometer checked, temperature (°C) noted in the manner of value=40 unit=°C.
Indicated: value=225 unit=°C
